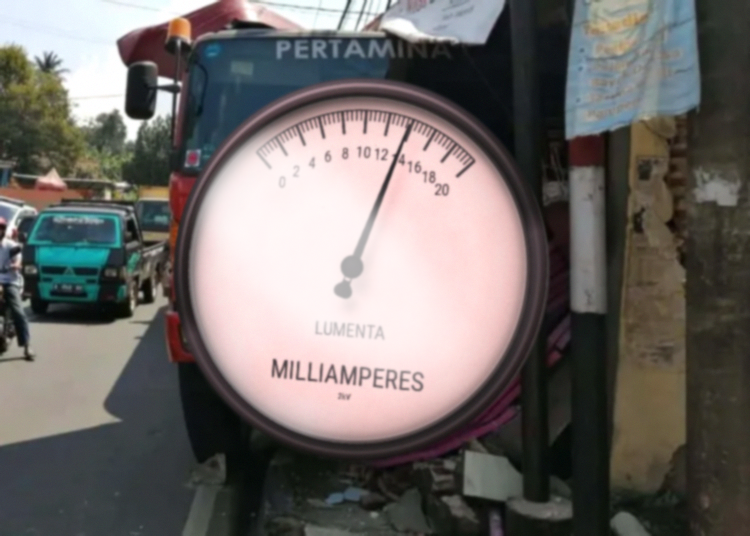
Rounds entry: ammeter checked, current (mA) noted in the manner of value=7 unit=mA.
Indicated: value=14 unit=mA
